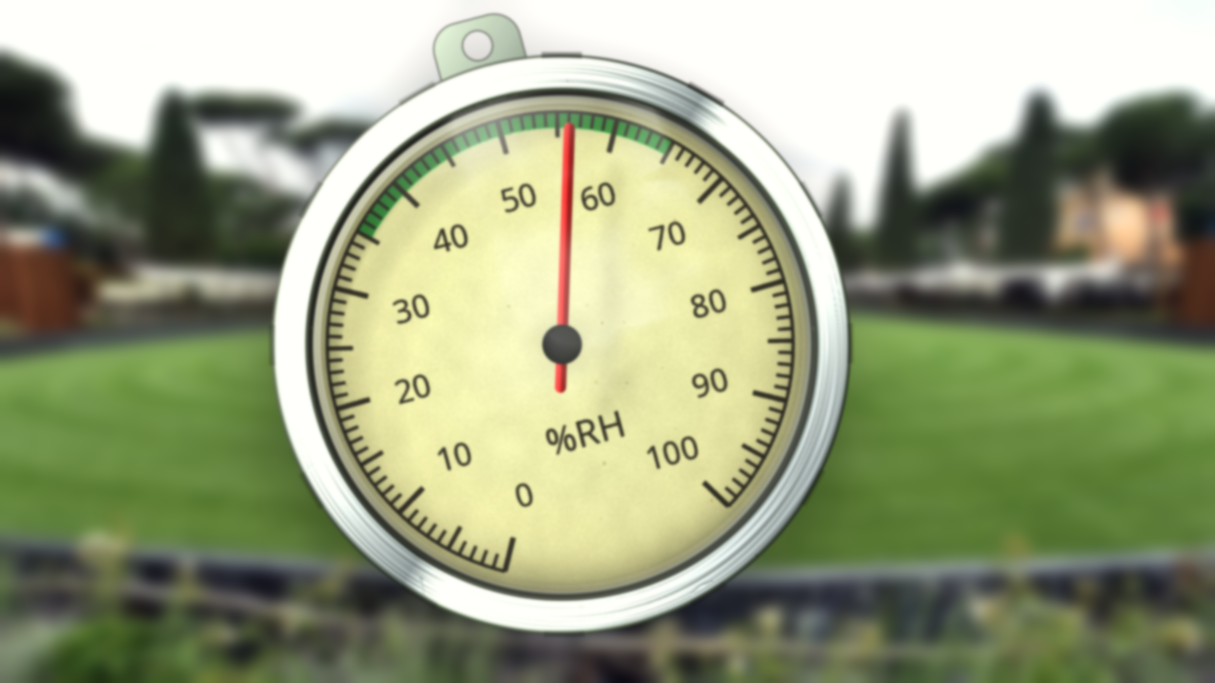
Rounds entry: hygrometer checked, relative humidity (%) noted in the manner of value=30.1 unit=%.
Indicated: value=56 unit=%
